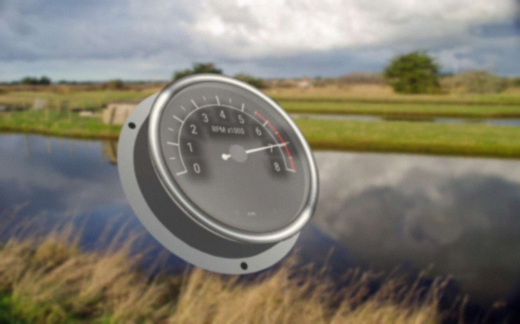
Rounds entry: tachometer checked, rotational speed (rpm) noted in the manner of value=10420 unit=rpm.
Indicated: value=7000 unit=rpm
